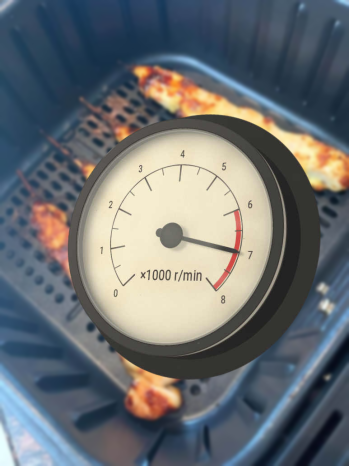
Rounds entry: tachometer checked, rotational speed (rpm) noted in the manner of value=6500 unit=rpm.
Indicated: value=7000 unit=rpm
